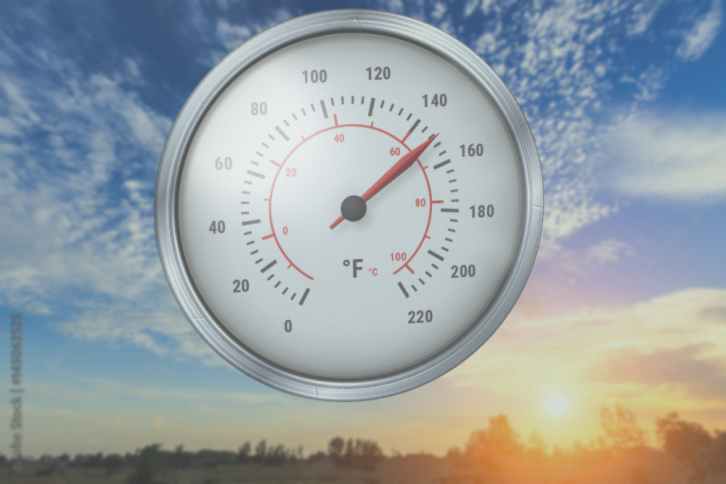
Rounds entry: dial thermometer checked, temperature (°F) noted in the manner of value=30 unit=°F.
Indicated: value=148 unit=°F
